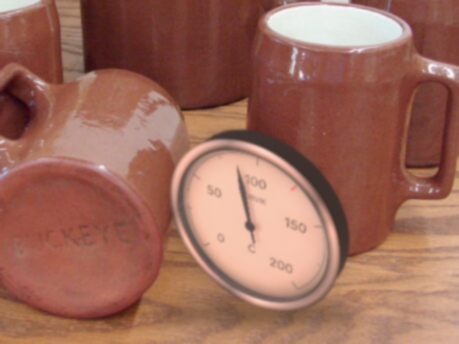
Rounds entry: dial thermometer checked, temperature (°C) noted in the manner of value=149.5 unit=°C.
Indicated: value=87.5 unit=°C
